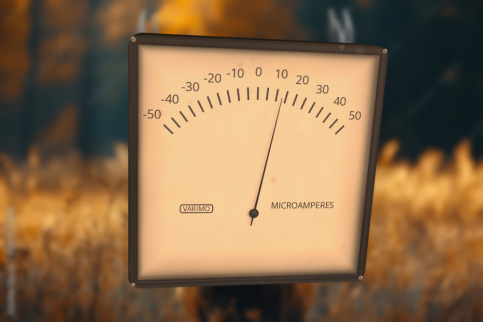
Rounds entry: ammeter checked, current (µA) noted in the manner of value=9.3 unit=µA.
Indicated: value=12.5 unit=µA
